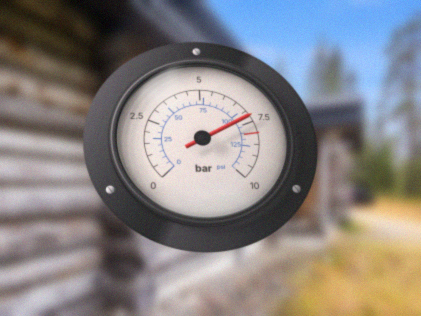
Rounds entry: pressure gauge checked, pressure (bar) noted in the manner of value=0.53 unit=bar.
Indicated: value=7.25 unit=bar
